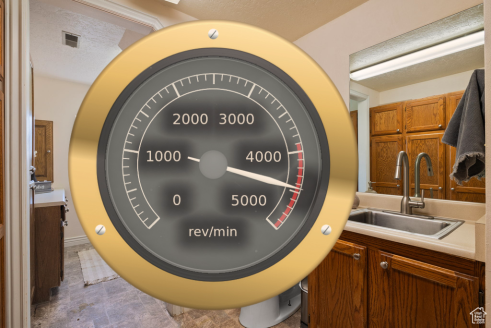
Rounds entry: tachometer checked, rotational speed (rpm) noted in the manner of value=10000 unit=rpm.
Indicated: value=4450 unit=rpm
